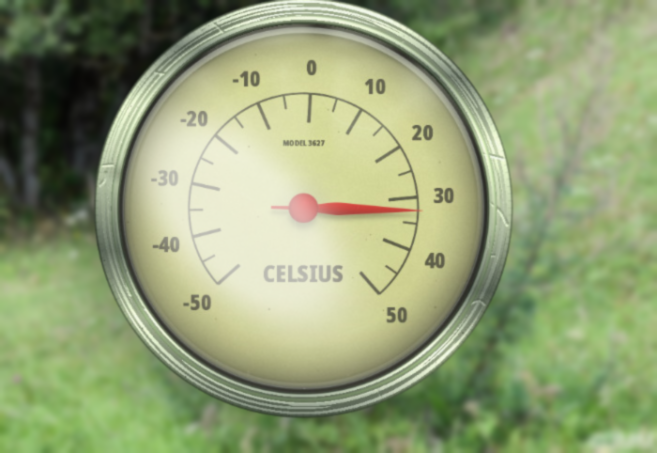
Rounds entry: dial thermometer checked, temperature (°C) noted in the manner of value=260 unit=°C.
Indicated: value=32.5 unit=°C
